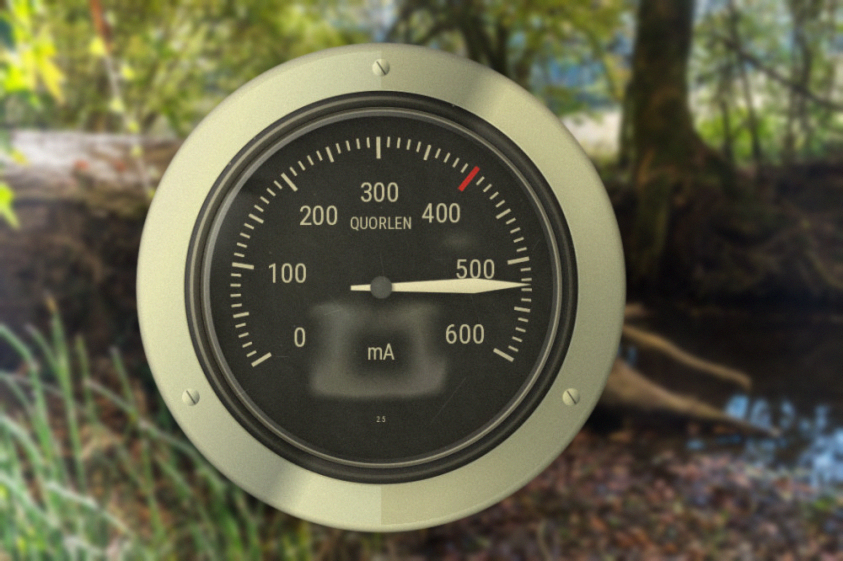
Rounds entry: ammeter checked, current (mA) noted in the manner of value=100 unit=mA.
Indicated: value=525 unit=mA
